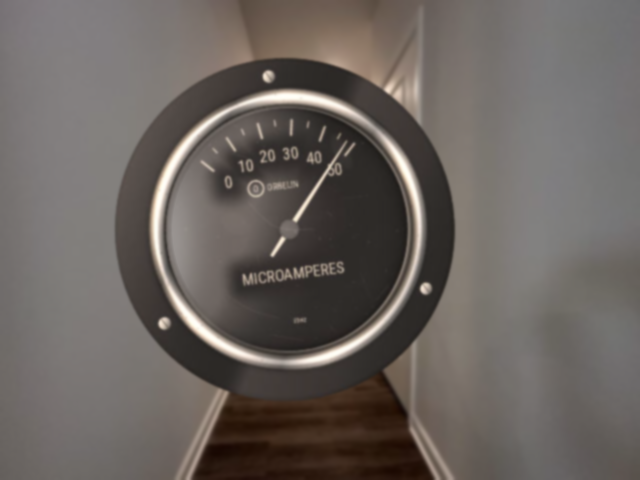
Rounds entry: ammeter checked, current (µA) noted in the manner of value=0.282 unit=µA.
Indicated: value=47.5 unit=µA
